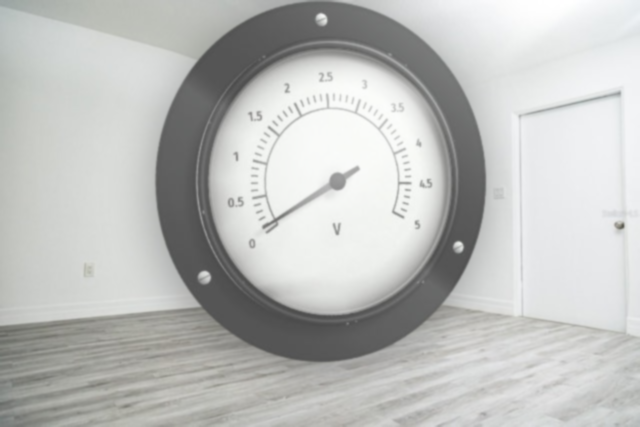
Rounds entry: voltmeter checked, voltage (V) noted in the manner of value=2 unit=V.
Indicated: value=0.1 unit=V
